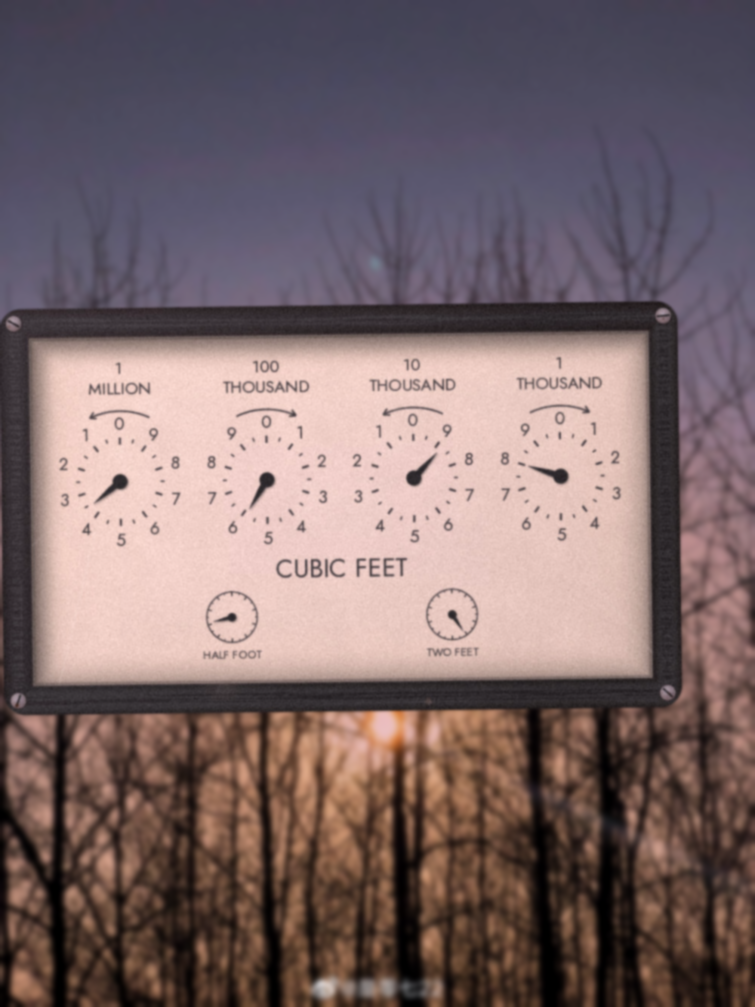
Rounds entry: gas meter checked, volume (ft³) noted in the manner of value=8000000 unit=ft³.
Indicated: value=358800 unit=ft³
